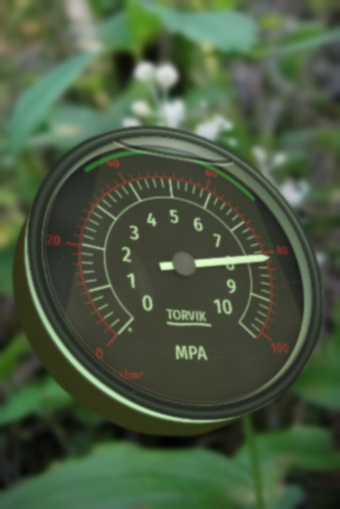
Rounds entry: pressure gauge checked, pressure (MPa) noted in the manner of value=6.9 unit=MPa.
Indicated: value=8 unit=MPa
